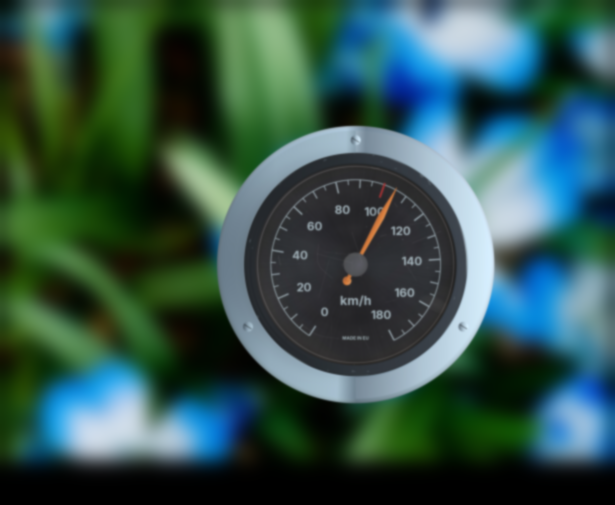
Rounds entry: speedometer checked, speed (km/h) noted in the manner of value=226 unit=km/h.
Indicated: value=105 unit=km/h
